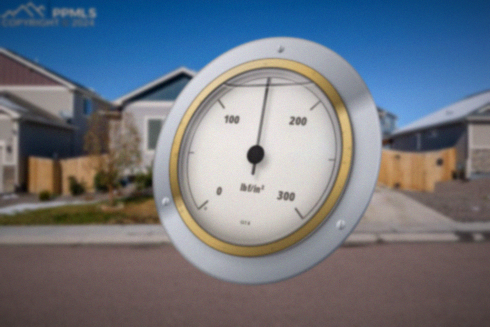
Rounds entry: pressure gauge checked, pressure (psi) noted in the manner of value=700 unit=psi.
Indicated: value=150 unit=psi
